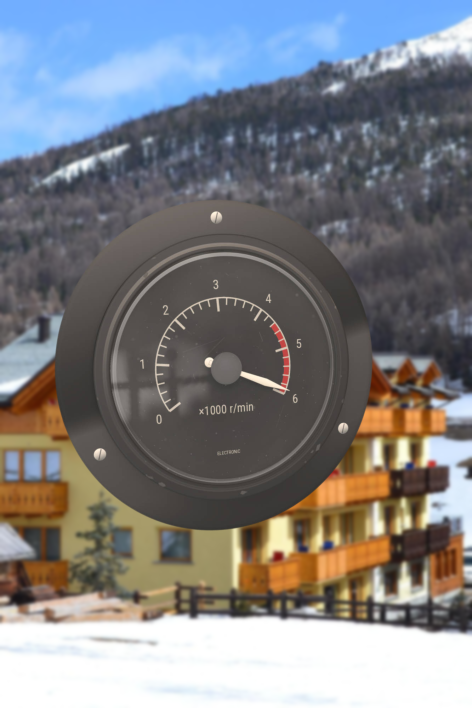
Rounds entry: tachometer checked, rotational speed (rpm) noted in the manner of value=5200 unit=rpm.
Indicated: value=5900 unit=rpm
